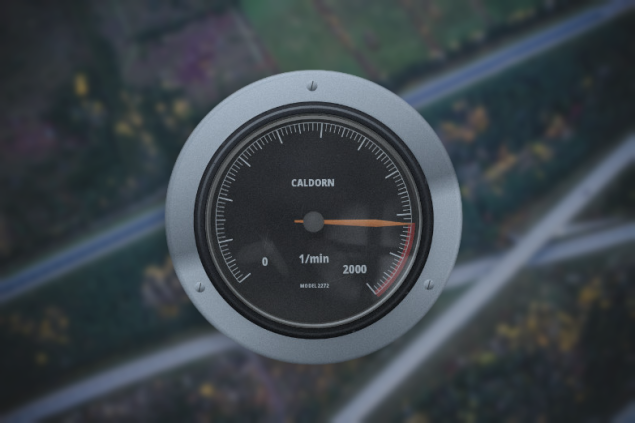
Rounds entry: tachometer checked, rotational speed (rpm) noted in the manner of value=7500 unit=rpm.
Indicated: value=1640 unit=rpm
